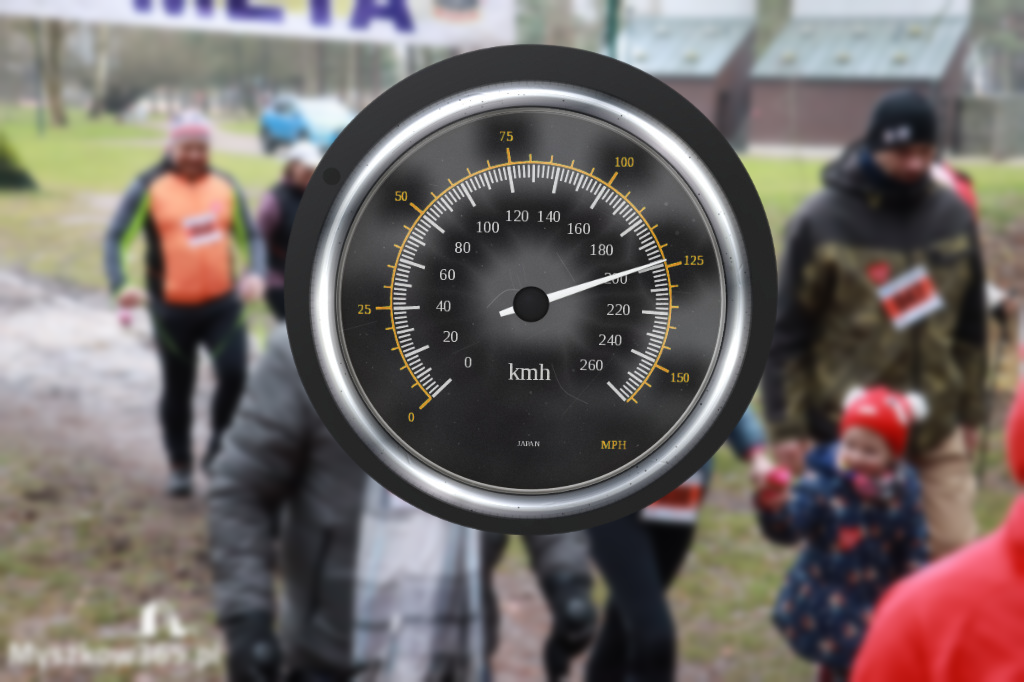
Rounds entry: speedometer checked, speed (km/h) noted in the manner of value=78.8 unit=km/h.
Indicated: value=198 unit=km/h
